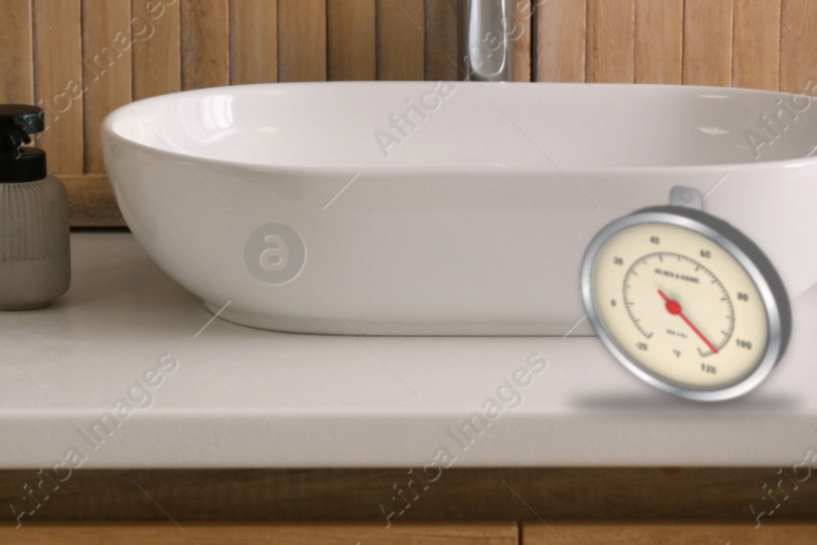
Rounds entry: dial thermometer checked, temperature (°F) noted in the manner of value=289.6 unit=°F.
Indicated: value=110 unit=°F
